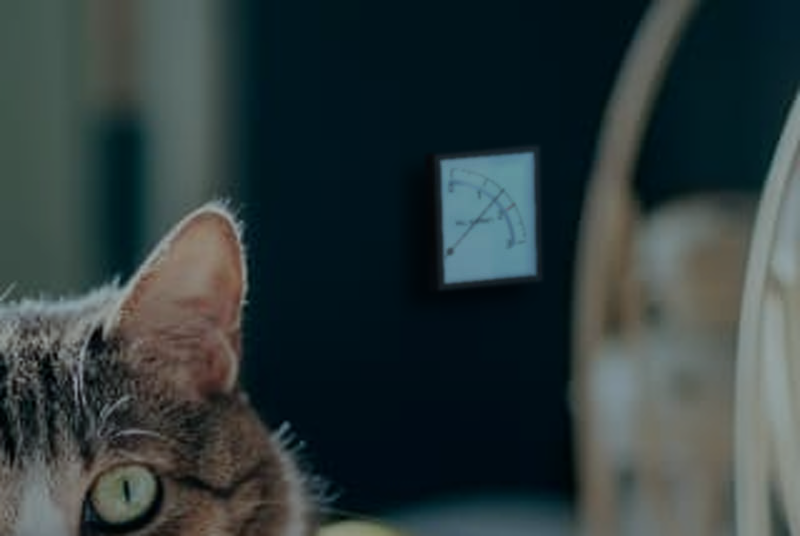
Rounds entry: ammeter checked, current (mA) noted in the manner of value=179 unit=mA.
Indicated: value=1.5 unit=mA
